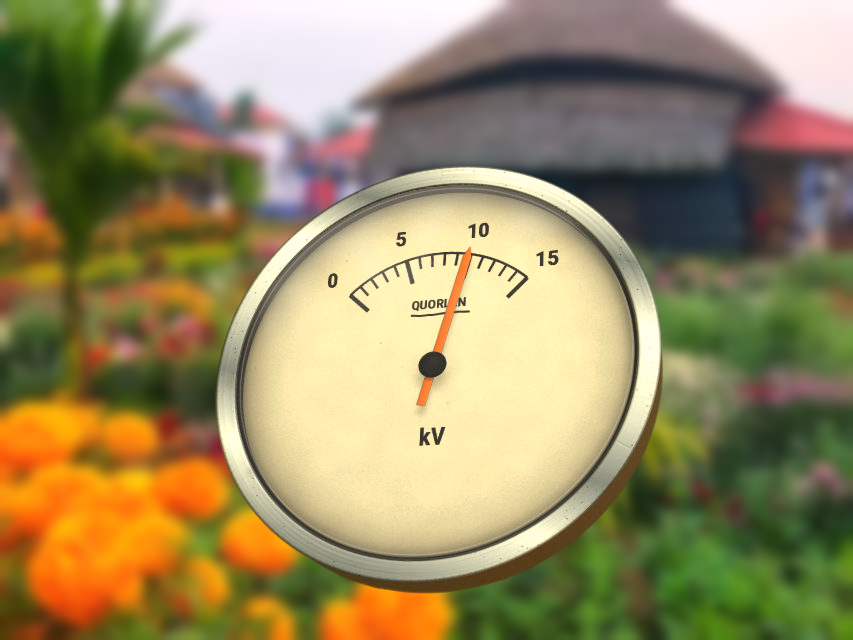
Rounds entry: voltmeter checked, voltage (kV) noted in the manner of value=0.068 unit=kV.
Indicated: value=10 unit=kV
